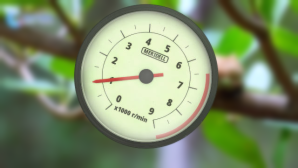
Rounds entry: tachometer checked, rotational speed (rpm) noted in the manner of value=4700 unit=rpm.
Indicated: value=1000 unit=rpm
